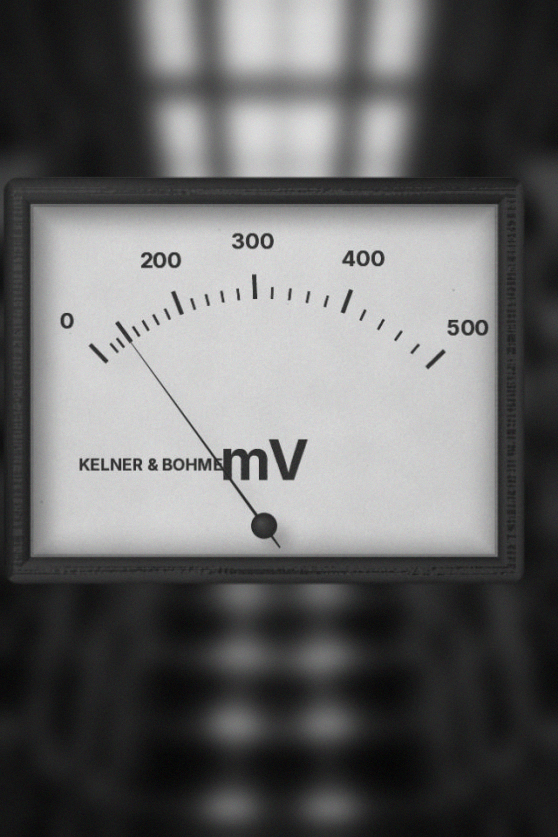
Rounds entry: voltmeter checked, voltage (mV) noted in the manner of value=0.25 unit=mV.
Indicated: value=100 unit=mV
